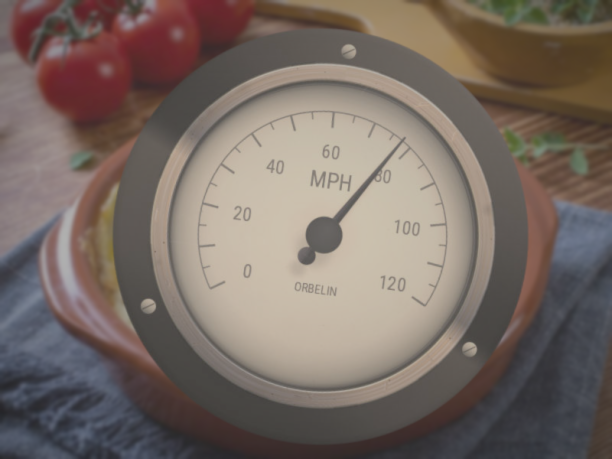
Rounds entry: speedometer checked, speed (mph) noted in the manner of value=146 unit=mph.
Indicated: value=77.5 unit=mph
